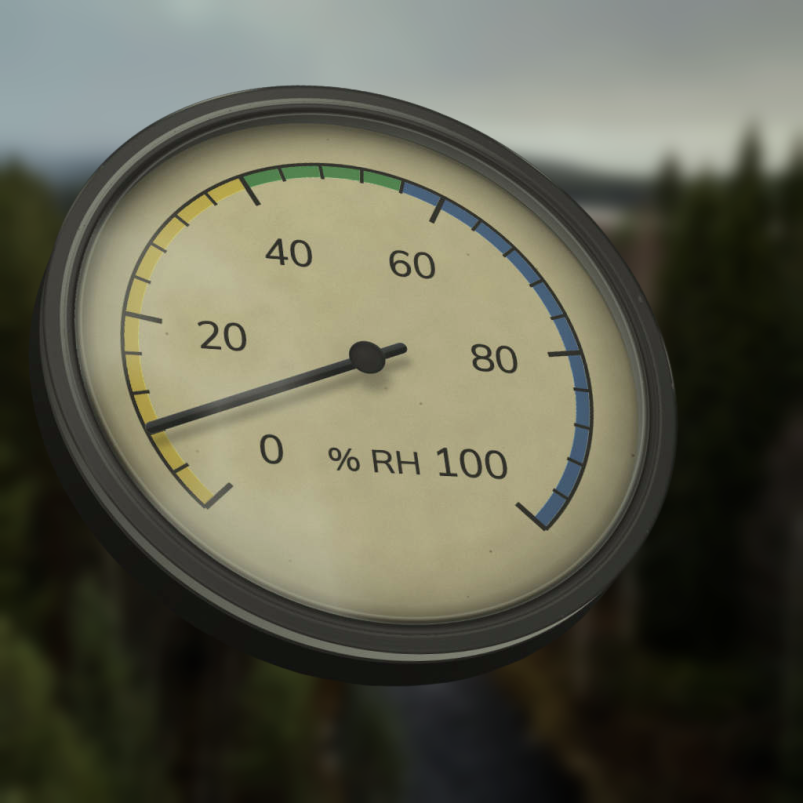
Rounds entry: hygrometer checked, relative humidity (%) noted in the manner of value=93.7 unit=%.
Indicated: value=8 unit=%
